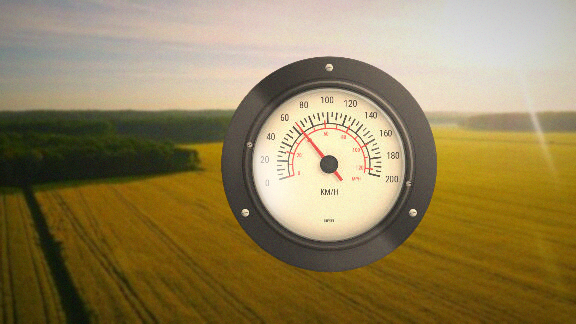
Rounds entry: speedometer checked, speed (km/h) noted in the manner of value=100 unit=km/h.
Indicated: value=65 unit=km/h
